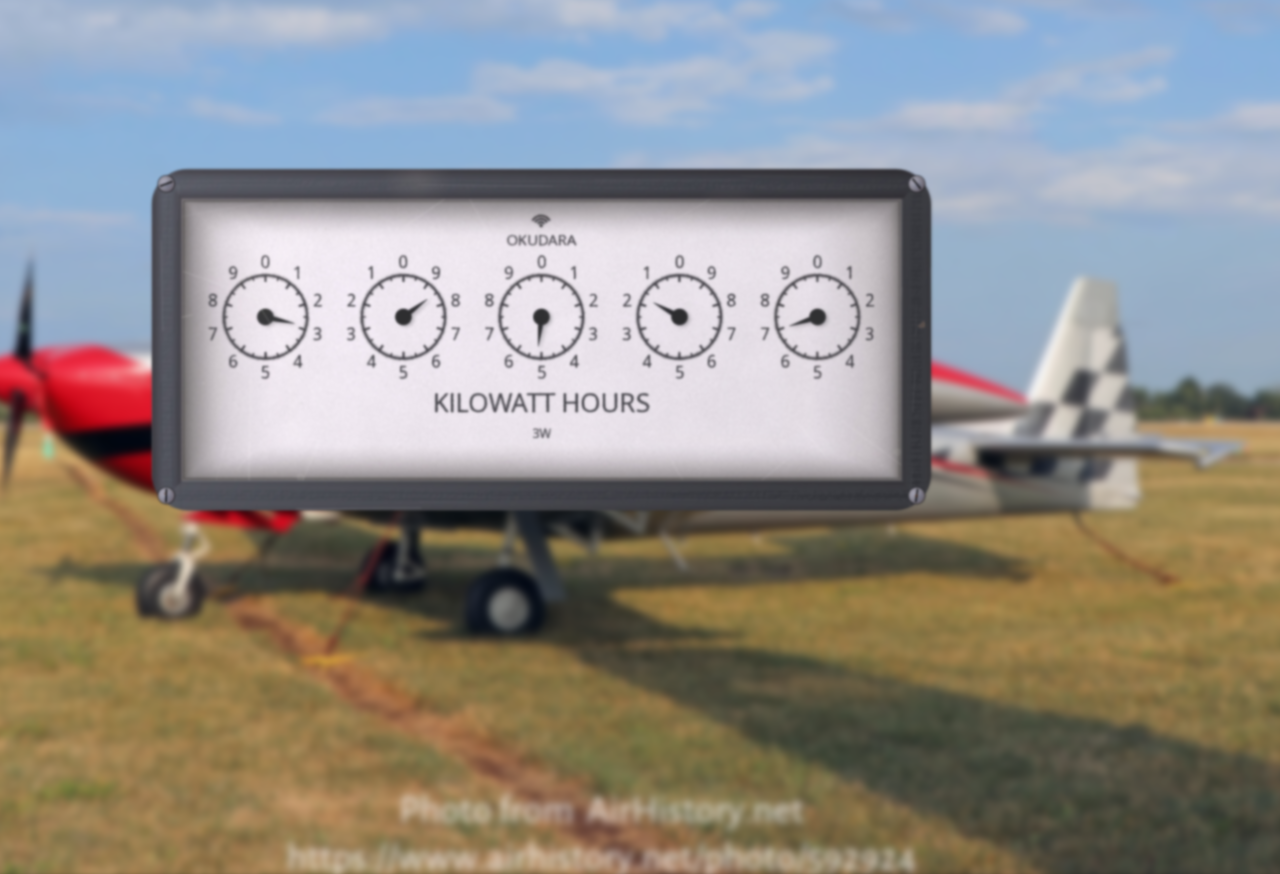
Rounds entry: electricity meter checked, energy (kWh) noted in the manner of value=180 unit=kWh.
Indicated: value=28517 unit=kWh
